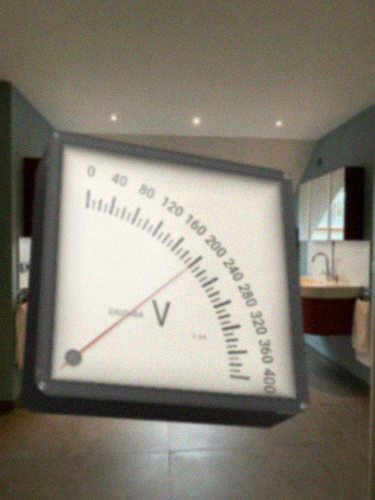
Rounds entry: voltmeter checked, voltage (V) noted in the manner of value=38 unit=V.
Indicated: value=200 unit=V
